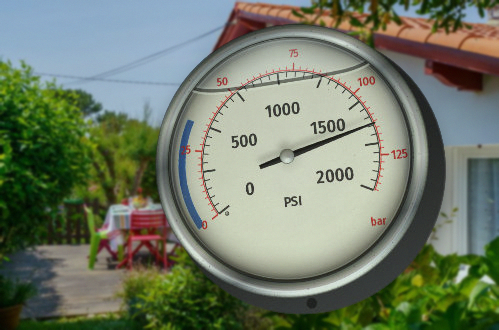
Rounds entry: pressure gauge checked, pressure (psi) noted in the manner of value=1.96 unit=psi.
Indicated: value=1650 unit=psi
